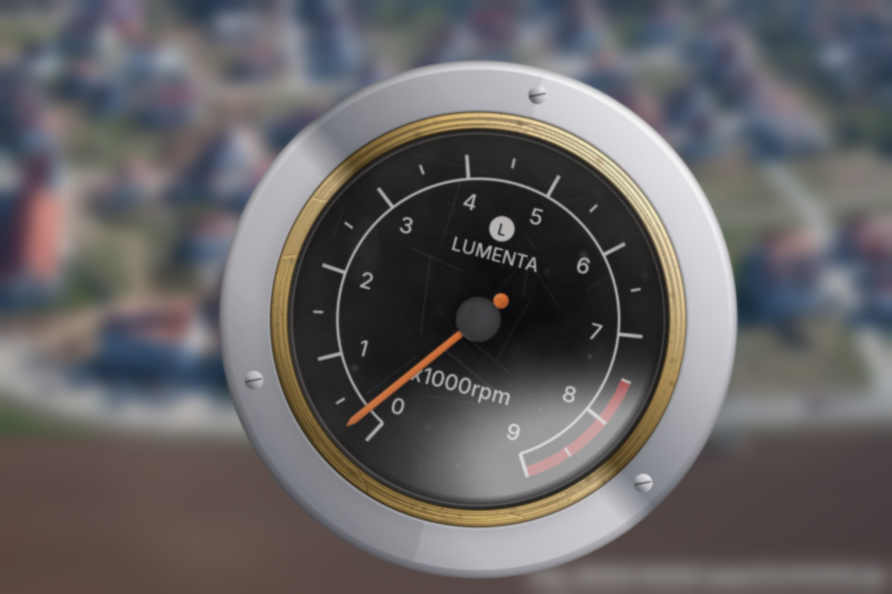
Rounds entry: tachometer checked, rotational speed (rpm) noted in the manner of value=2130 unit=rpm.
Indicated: value=250 unit=rpm
